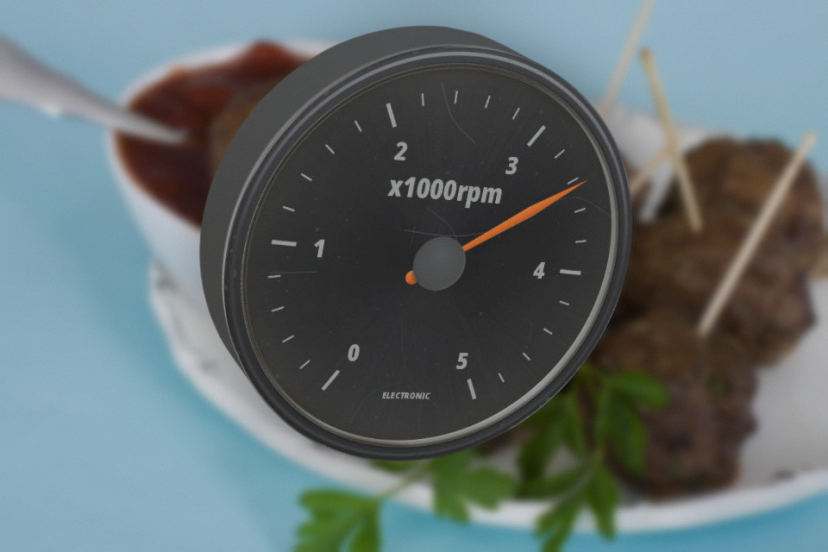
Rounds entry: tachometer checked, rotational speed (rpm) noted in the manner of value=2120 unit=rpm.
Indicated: value=3400 unit=rpm
